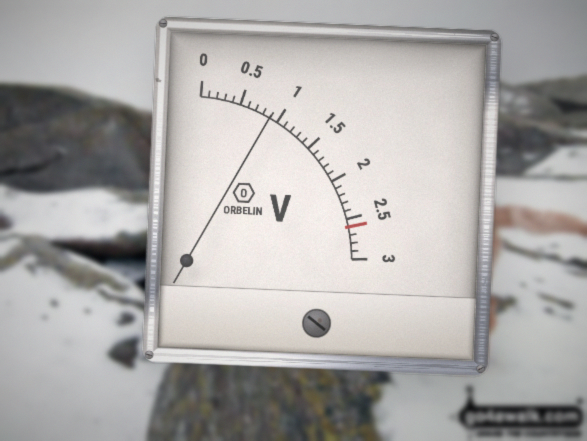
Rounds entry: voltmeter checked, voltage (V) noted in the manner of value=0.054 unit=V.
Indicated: value=0.9 unit=V
